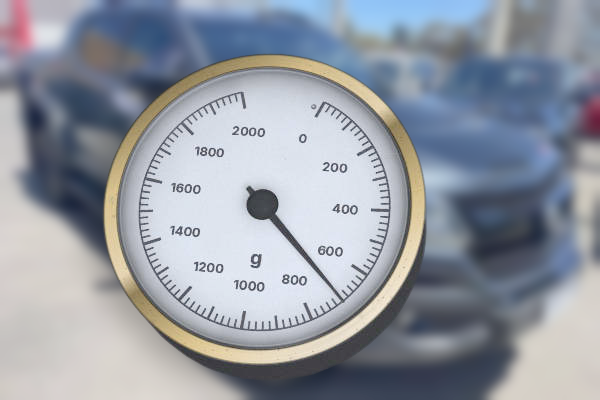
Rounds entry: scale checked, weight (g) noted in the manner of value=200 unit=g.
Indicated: value=700 unit=g
